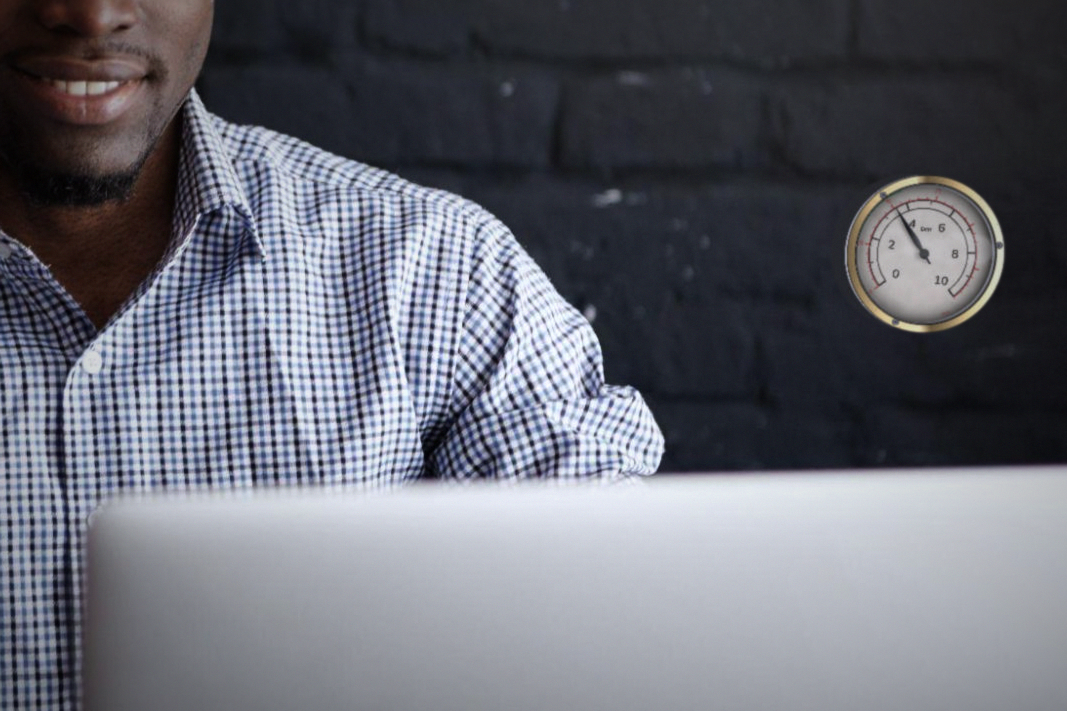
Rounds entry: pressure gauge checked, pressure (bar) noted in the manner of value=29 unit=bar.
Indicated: value=3.5 unit=bar
